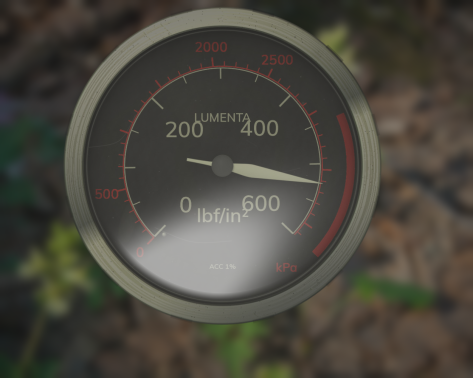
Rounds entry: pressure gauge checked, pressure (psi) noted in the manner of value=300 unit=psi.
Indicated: value=525 unit=psi
